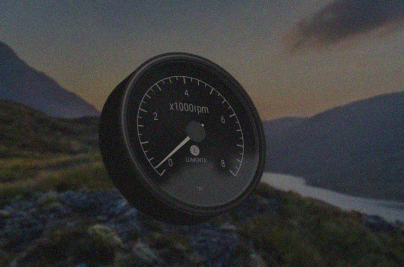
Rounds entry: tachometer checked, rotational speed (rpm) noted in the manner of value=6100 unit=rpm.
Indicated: value=250 unit=rpm
